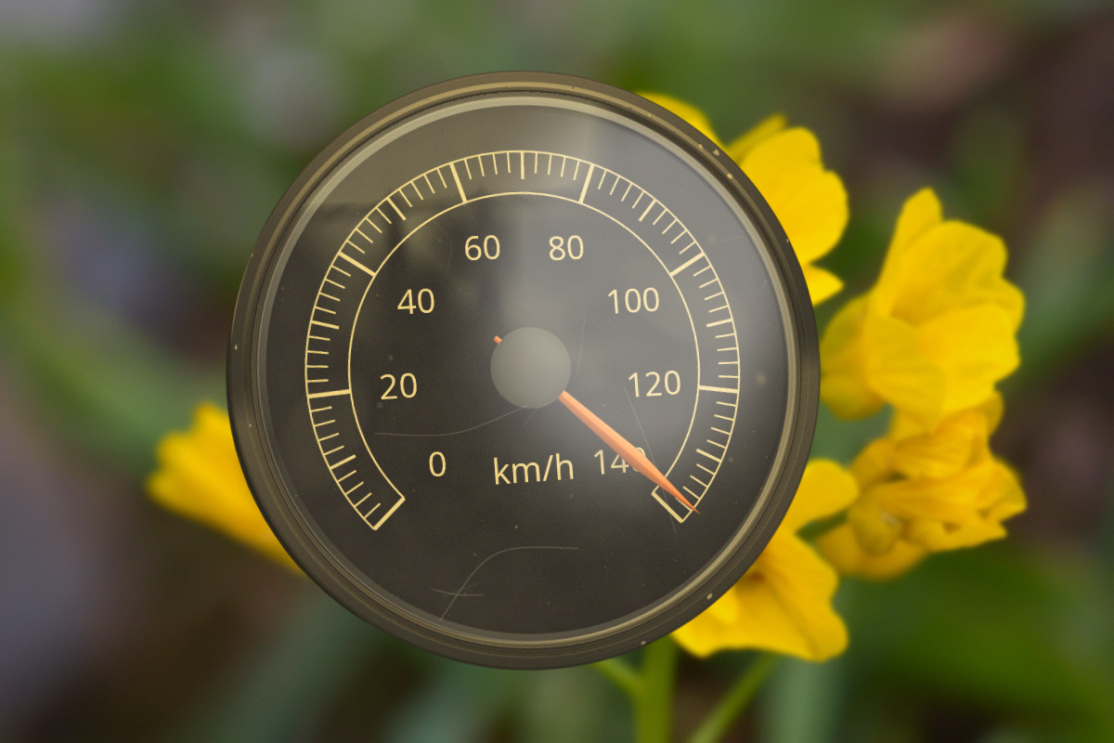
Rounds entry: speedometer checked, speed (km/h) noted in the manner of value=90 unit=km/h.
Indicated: value=138 unit=km/h
